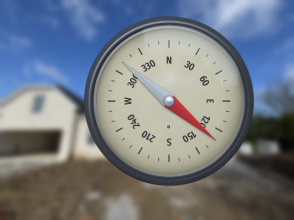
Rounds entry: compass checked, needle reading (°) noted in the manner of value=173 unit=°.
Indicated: value=130 unit=°
